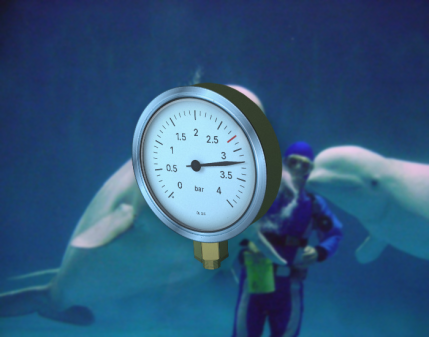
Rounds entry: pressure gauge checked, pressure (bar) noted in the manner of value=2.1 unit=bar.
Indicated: value=3.2 unit=bar
